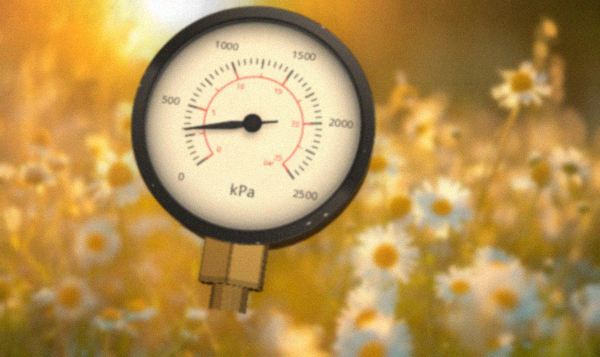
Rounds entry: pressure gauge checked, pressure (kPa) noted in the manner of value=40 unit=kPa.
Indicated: value=300 unit=kPa
